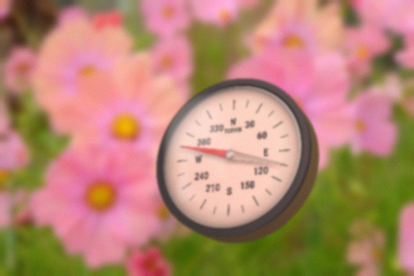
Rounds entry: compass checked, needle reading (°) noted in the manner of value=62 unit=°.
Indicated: value=285 unit=°
